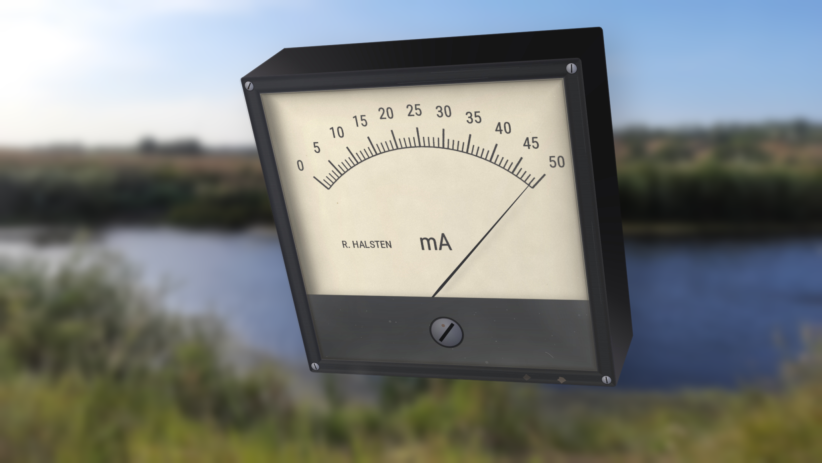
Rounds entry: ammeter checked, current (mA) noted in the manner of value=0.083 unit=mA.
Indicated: value=49 unit=mA
